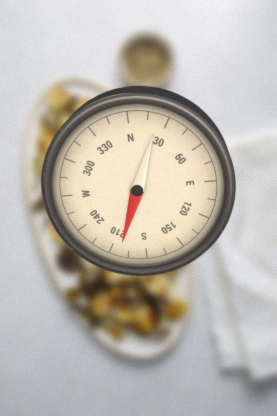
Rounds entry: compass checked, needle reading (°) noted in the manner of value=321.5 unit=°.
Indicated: value=202.5 unit=°
